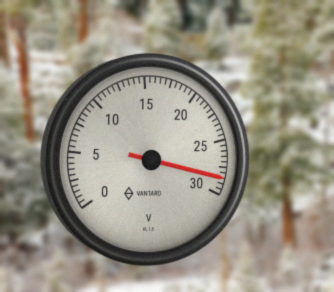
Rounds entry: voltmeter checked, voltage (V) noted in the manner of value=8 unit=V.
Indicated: value=28.5 unit=V
